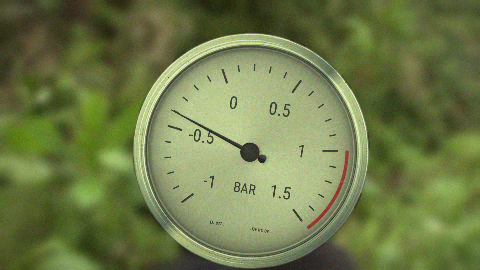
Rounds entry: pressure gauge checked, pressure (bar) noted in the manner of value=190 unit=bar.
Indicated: value=-0.4 unit=bar
